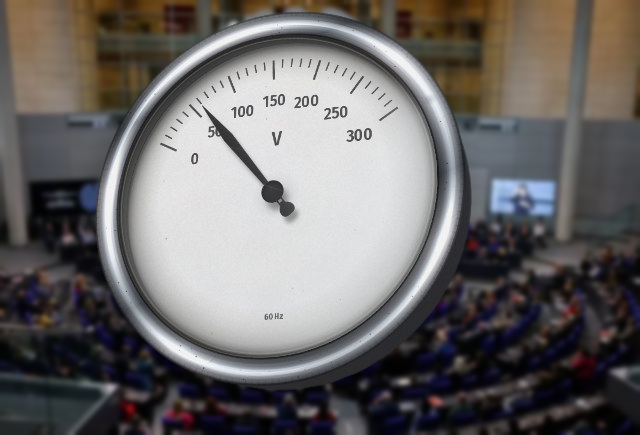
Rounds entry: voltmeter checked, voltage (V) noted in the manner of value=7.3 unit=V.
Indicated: value=60 unit=V
